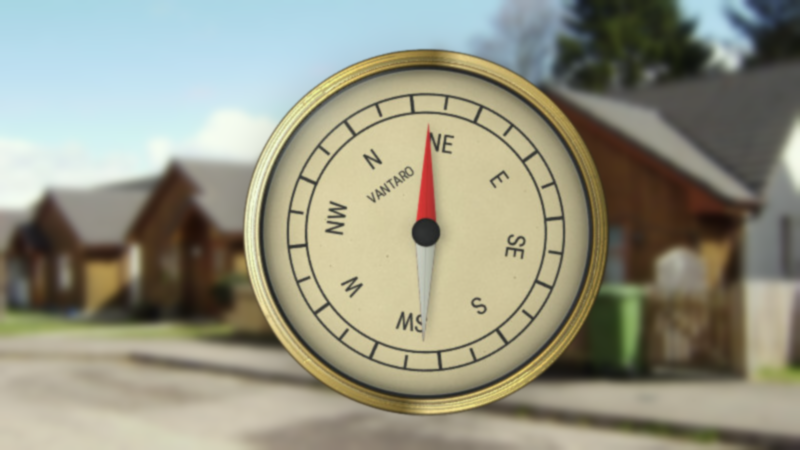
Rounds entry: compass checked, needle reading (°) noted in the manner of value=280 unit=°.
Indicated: value=37.5 unit=°
